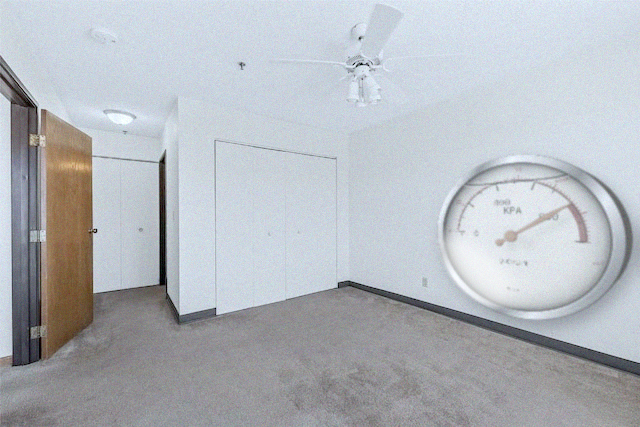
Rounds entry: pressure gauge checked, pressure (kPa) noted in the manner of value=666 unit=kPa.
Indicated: value=800 unit=kPa
